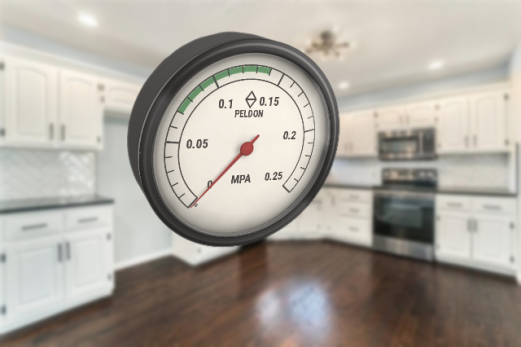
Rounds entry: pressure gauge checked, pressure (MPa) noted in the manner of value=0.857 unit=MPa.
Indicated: value=0 unit=MPa
